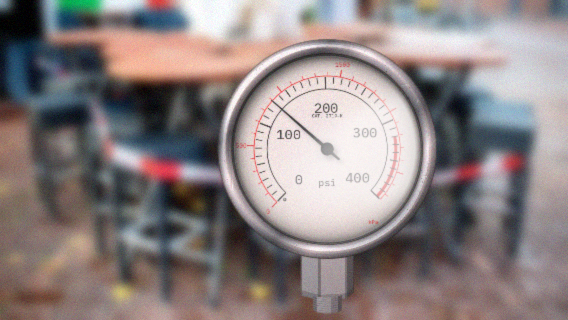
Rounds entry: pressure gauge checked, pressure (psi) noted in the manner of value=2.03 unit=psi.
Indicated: value=130 unit=psi
